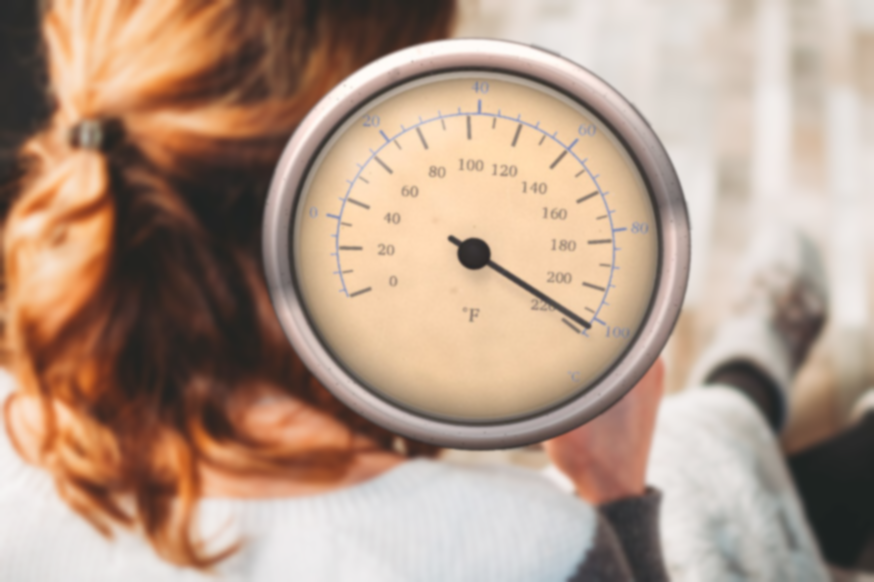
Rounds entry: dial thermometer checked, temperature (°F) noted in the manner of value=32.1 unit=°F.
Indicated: value=215 unit=°F
